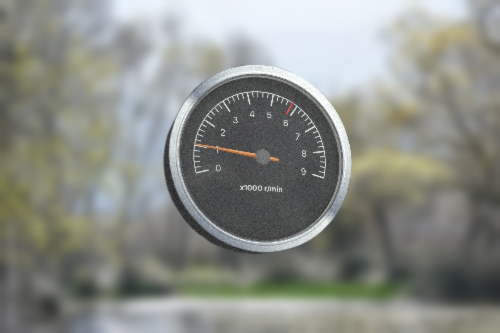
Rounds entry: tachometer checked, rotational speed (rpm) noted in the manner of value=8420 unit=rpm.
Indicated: value=1000 unit=rpm
